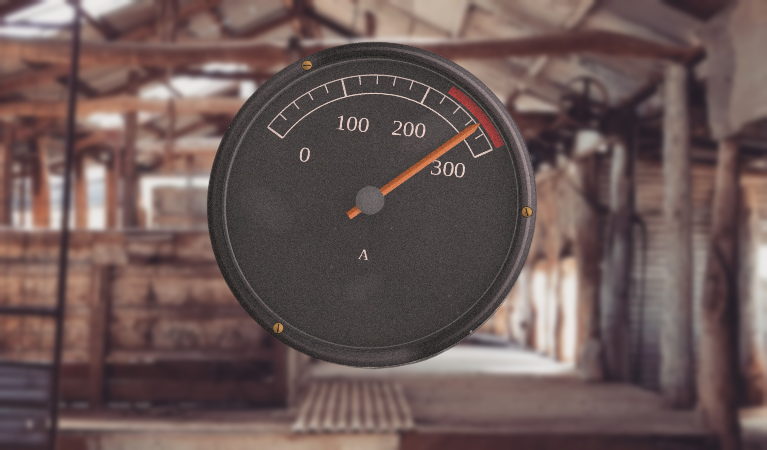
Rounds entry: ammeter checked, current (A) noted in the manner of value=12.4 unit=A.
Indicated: value=270 unit=A
